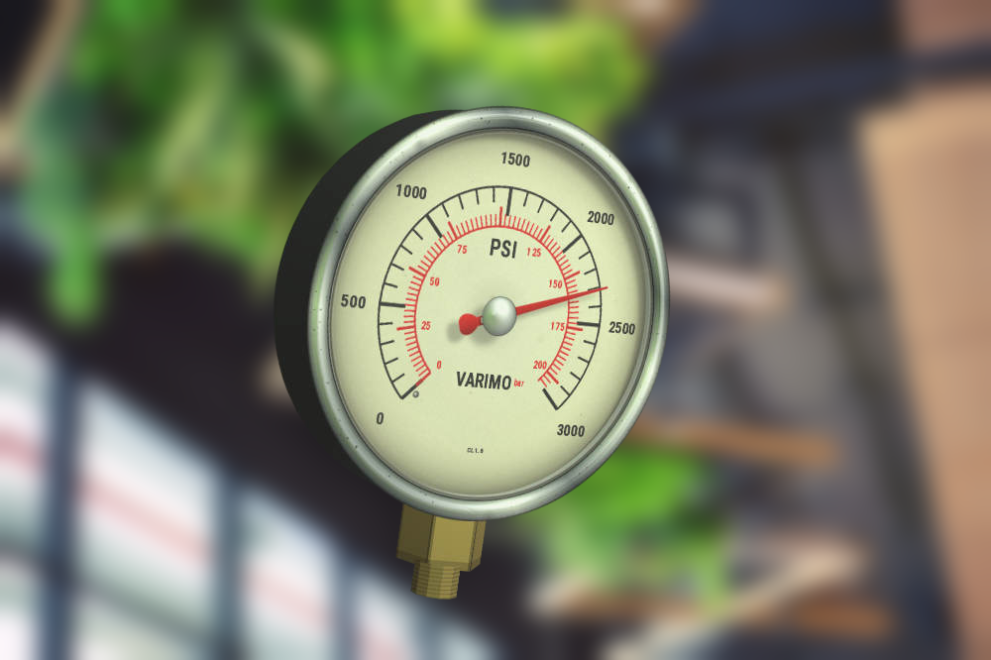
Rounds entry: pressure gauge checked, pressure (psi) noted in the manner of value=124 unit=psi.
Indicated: value=2300 unit=psi
